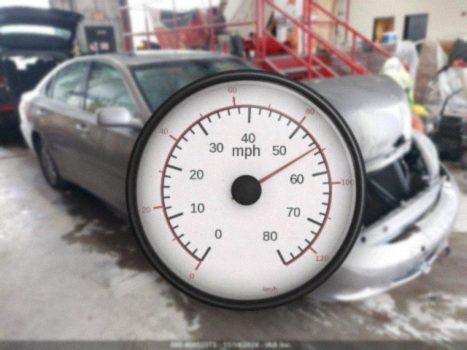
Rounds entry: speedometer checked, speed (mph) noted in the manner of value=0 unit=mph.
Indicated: value=55 unit=mph
